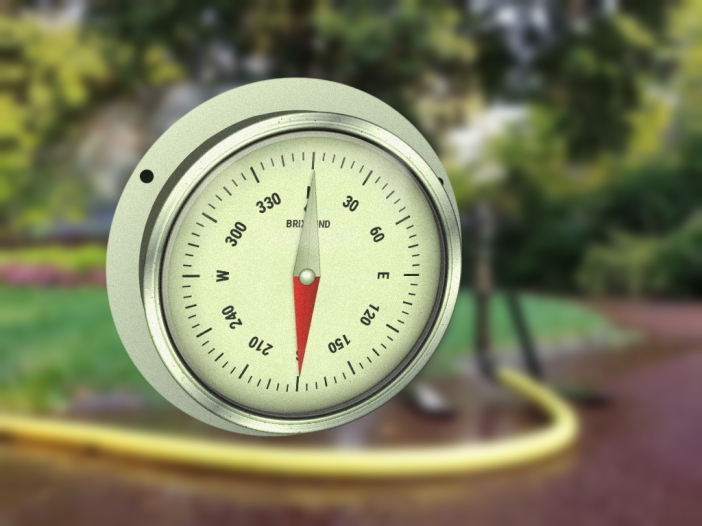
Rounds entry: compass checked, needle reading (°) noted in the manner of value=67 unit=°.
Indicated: value=180 unit=°
